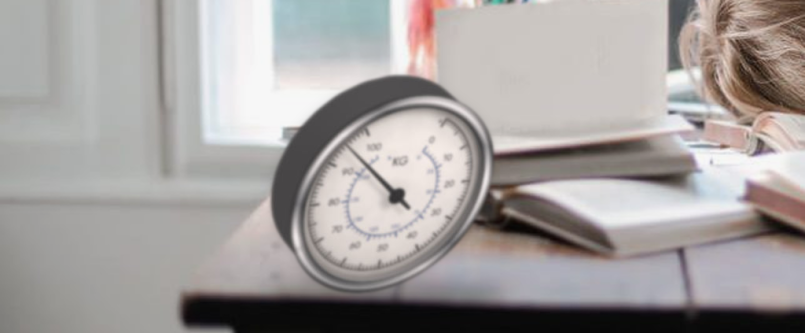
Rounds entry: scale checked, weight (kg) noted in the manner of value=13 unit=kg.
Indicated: value=95 unit=kg
